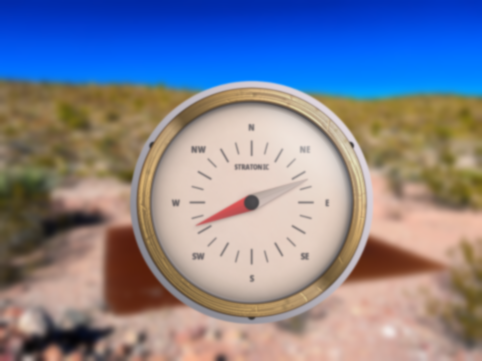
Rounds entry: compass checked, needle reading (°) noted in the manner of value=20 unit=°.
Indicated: value=247.5 unit=°
